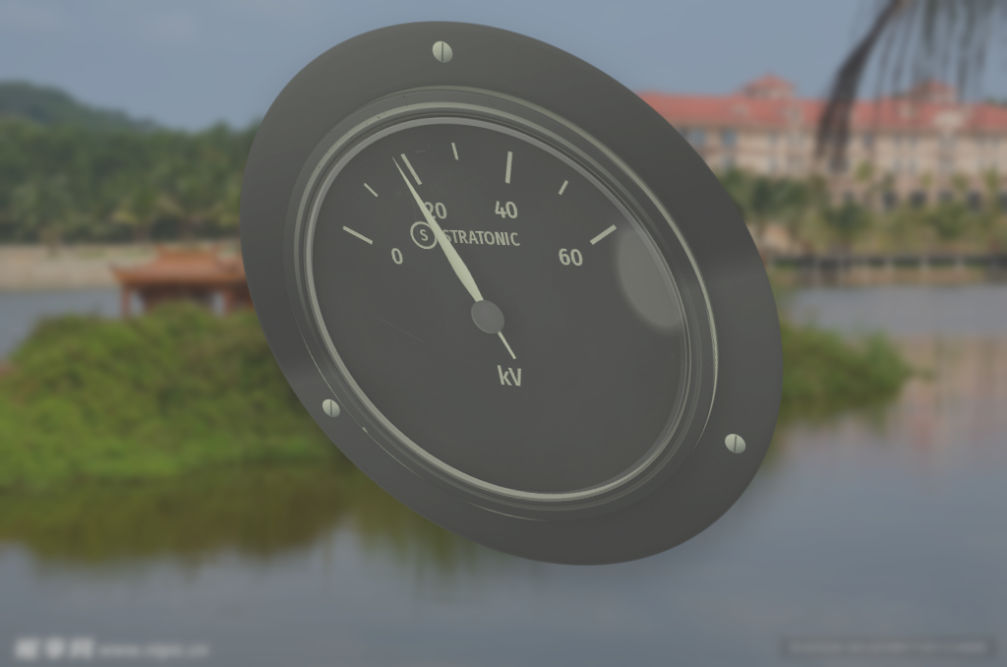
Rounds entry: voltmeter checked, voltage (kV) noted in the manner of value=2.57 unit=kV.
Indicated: value=20 unit=kV
